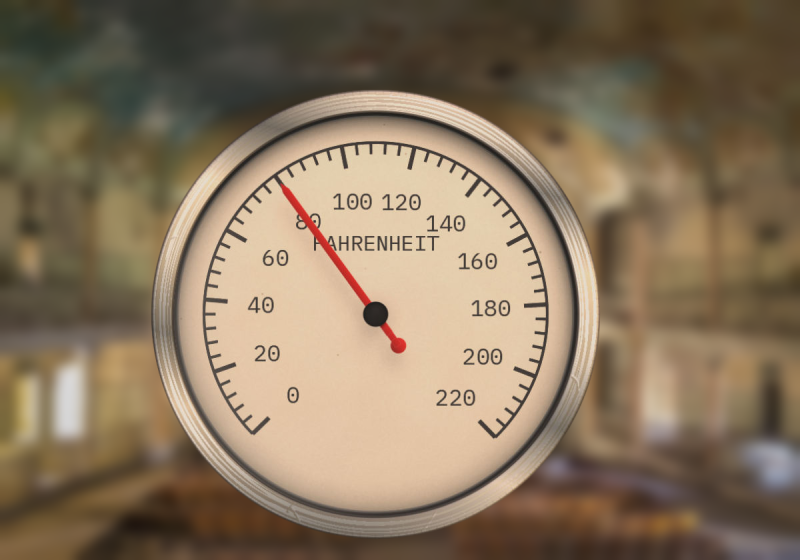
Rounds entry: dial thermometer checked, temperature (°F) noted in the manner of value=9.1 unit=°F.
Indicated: value=80 unit=°F
